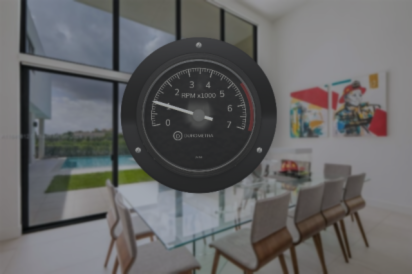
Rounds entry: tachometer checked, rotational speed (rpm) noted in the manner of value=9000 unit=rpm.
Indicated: value=1000 unit=rpm
